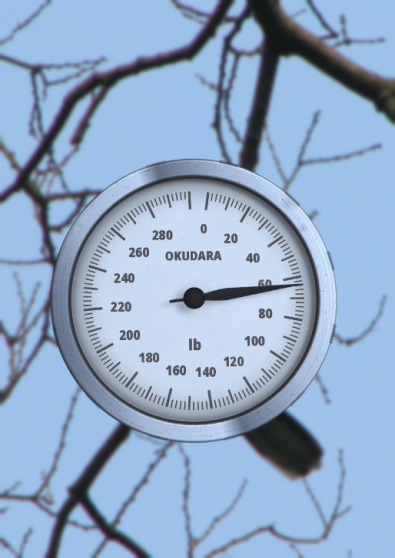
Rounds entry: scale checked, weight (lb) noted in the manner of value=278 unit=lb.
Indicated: value=64 unit=lb
